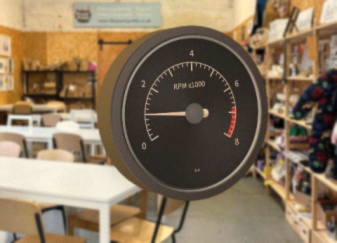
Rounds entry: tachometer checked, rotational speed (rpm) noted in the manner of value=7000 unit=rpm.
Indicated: value=1000 unit=rpm
